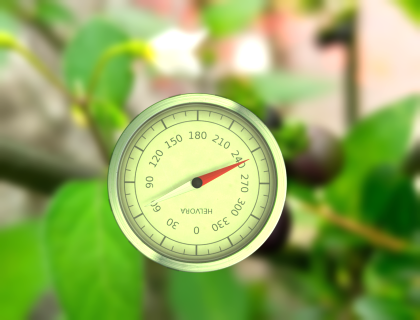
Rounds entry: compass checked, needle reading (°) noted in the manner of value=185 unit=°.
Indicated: value=245 unit=°
